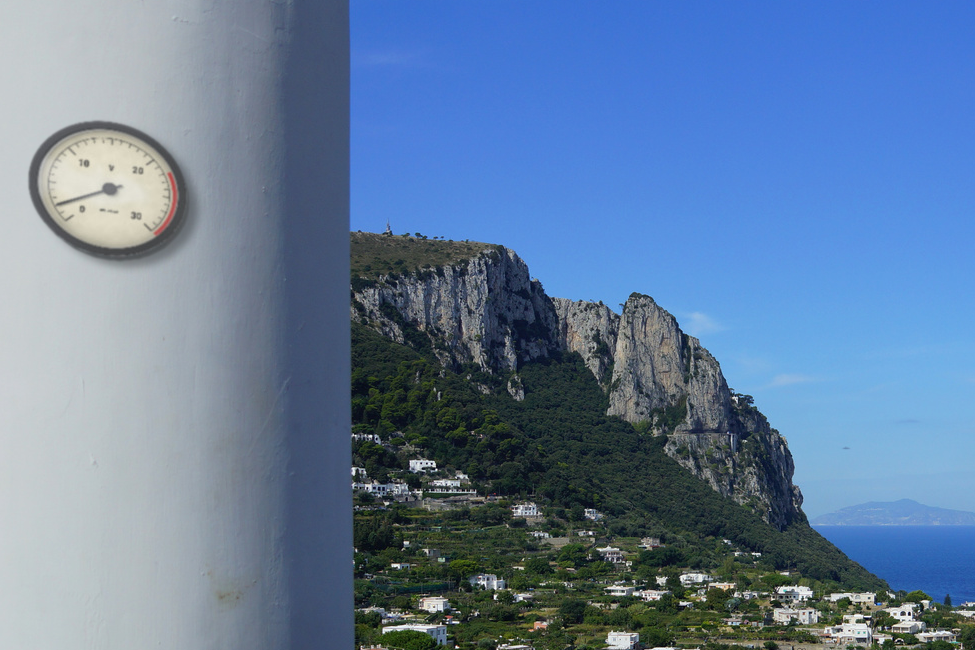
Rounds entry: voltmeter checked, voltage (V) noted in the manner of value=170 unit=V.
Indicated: value=2 unit=V
